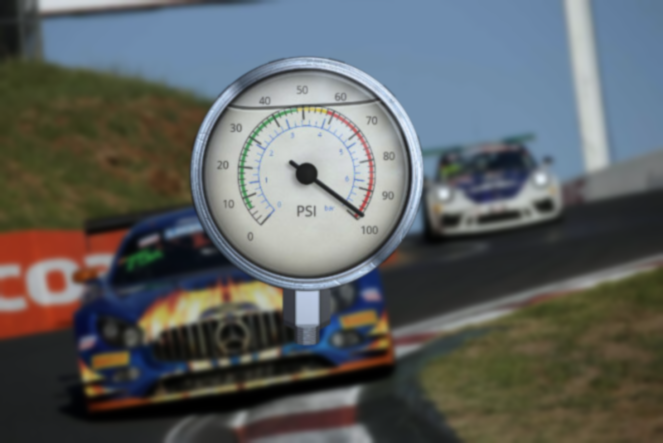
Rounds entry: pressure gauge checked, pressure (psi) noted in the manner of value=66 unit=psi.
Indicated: value=98 unit=psi
